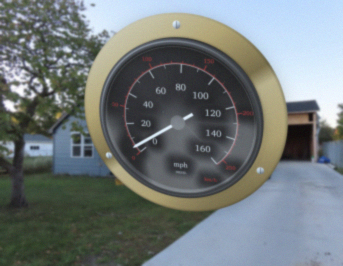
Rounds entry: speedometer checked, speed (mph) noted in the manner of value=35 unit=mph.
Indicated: value=5 unit=mph
